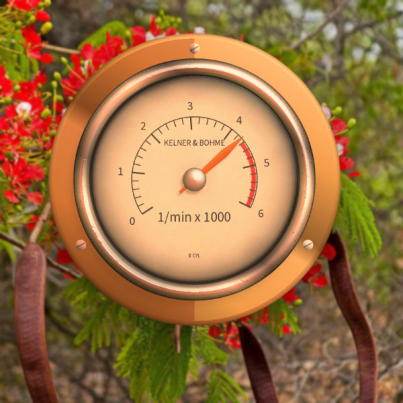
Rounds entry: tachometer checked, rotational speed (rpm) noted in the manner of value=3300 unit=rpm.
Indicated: value=4300 unit=rpm
